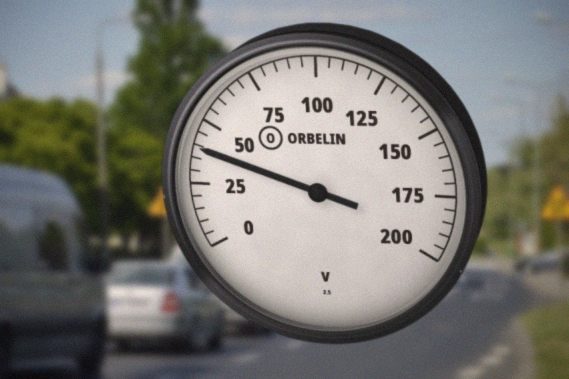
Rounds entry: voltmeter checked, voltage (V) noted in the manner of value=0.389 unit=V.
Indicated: value=40 unit=V
